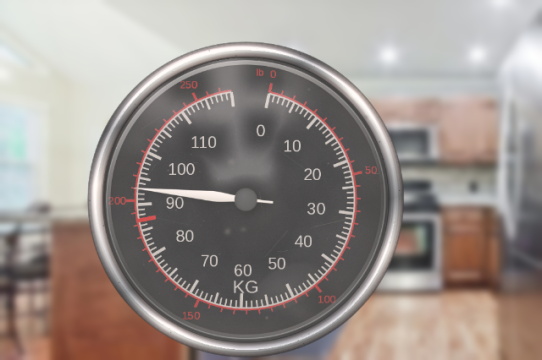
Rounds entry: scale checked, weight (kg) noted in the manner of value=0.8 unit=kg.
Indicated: value=93 unit=kg
